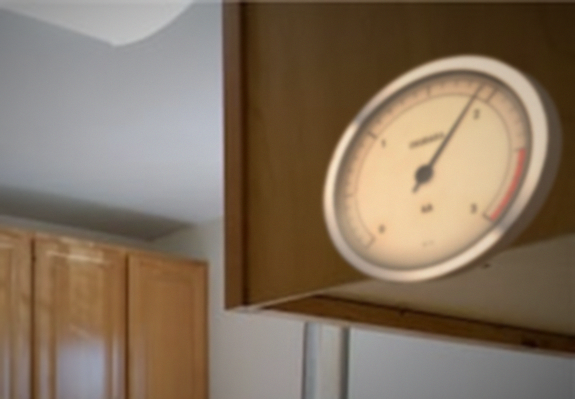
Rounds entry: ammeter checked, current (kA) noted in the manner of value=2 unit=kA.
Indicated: value=1.9 unit=kA
